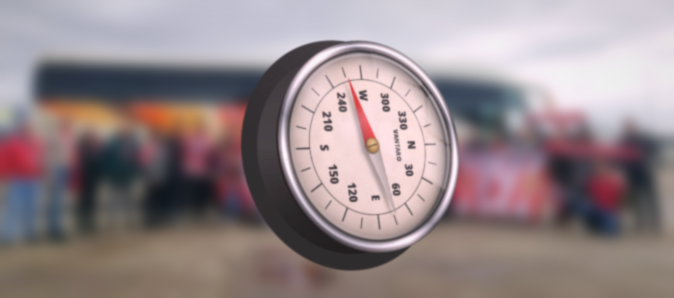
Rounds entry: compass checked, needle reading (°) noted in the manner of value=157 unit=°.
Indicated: value=255 unit=°
